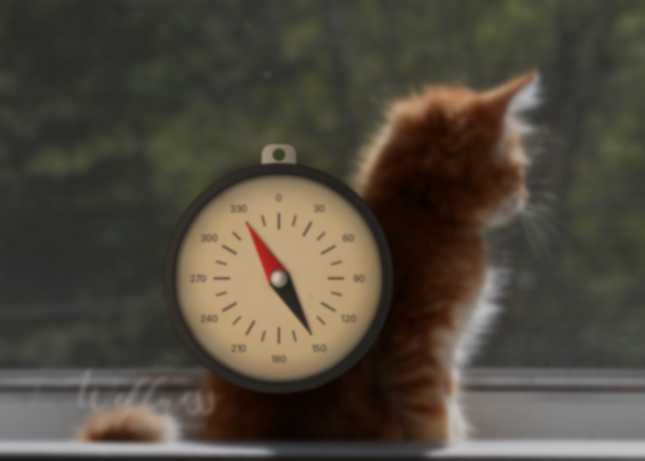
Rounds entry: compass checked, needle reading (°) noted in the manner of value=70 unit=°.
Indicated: value=330 unit=°
